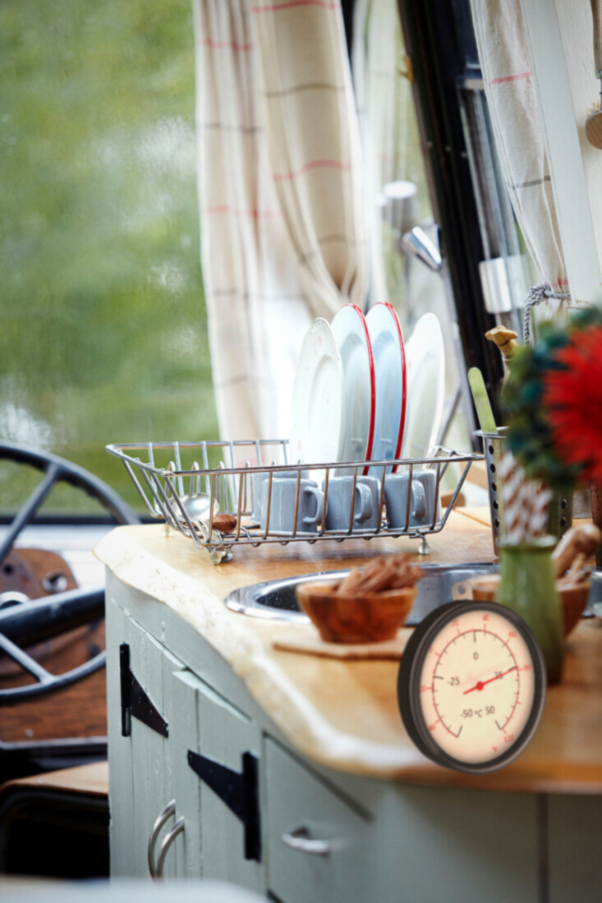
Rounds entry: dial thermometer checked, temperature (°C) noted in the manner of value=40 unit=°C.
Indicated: value=25 unit=°C
